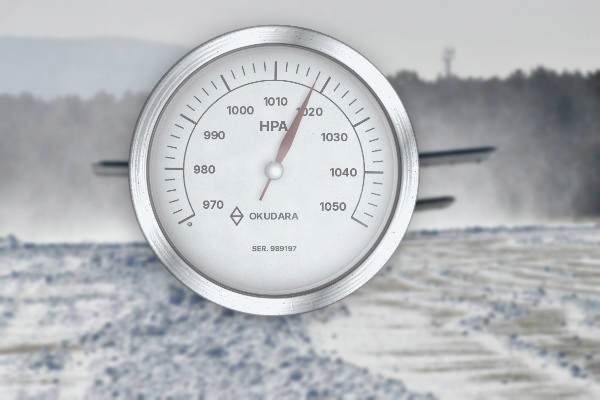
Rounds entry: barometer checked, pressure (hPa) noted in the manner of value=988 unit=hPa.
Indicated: value=1018 unit=hPa
